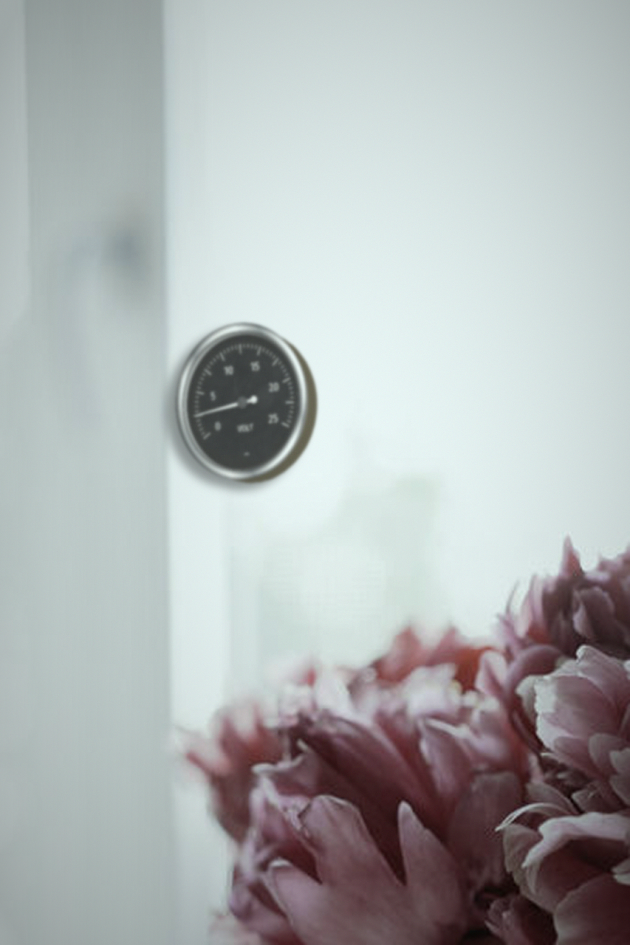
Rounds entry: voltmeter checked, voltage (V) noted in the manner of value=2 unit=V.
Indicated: value=2.5 unit=V
